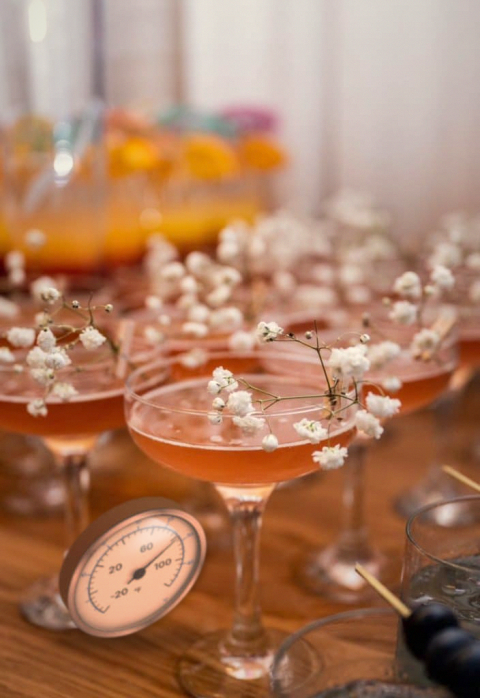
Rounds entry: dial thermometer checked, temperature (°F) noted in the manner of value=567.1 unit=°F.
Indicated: value=80 unit=°F
